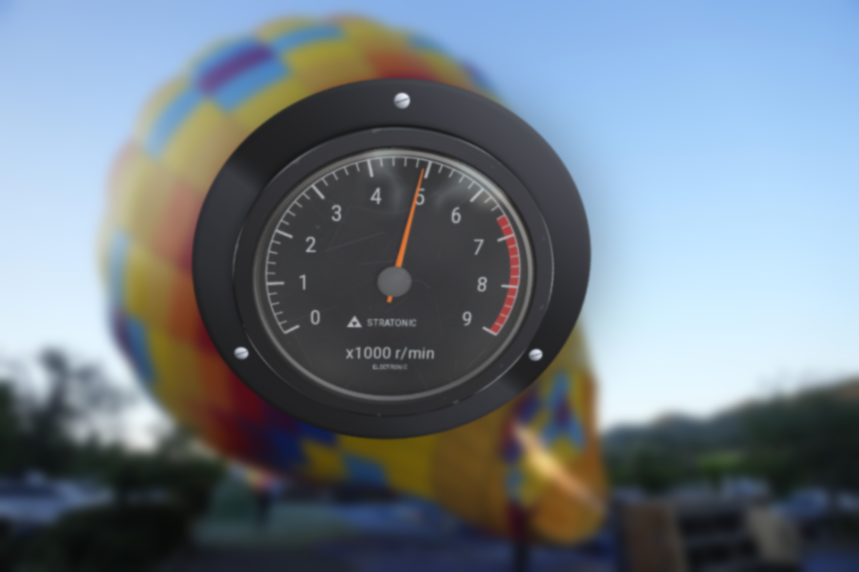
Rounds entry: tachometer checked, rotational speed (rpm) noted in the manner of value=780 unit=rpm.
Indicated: value=4900 unit=rpm
